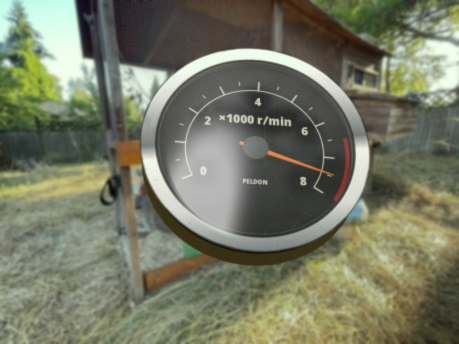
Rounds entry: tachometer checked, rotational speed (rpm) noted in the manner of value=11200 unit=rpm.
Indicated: value=7500 unit=rpm
